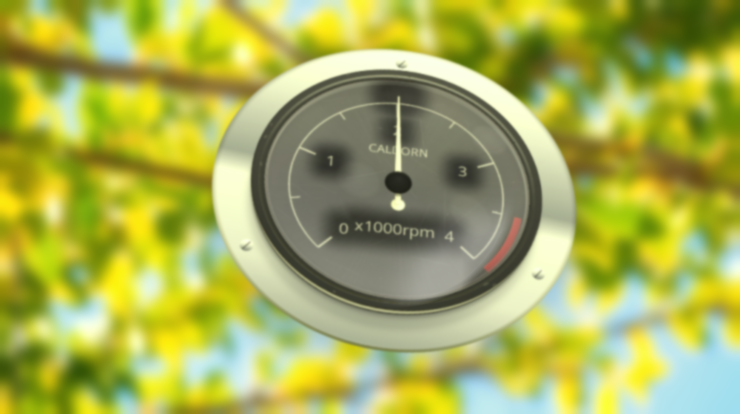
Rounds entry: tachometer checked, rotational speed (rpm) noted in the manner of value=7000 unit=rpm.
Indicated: value=2000 unit=rpm
